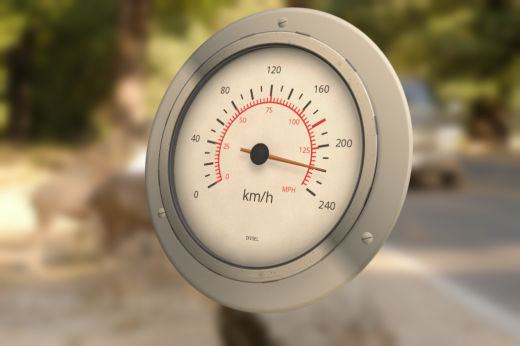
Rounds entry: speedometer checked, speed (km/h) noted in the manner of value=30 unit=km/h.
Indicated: value=220 unit=km/h
